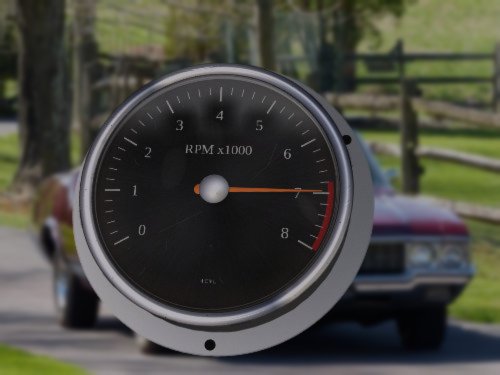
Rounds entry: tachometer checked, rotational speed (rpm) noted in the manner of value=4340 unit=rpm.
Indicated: value=7000 unit=rpm
